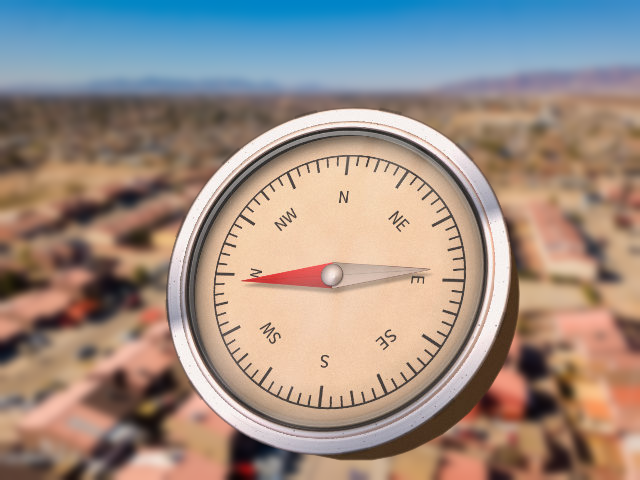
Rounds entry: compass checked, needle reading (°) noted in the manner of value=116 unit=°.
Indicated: value=265 unit=°
